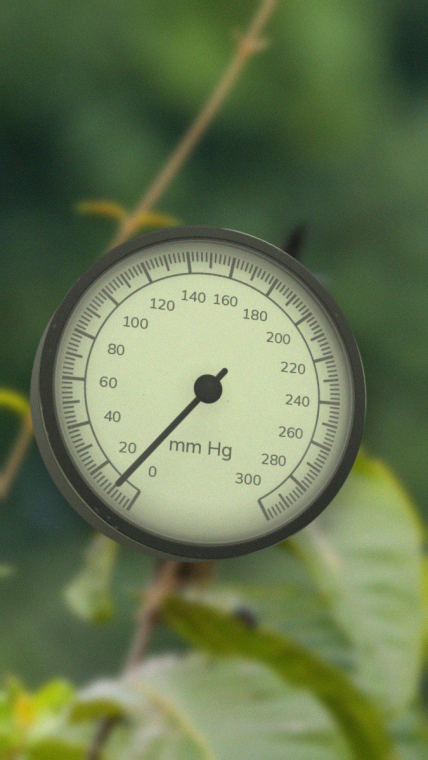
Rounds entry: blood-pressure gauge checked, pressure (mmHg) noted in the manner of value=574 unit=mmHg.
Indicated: value=10 unit=mmHg
